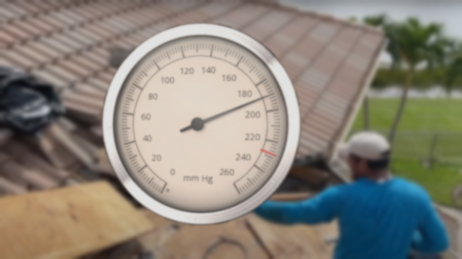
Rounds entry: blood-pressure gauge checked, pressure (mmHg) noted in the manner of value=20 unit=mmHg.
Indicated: value=190 unit=mmHg
